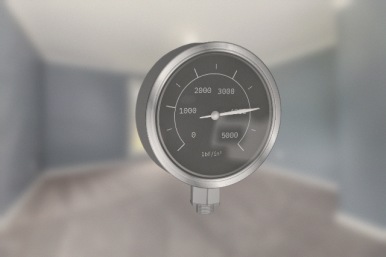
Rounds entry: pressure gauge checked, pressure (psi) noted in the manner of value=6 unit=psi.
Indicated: value=4000 unit=psi
